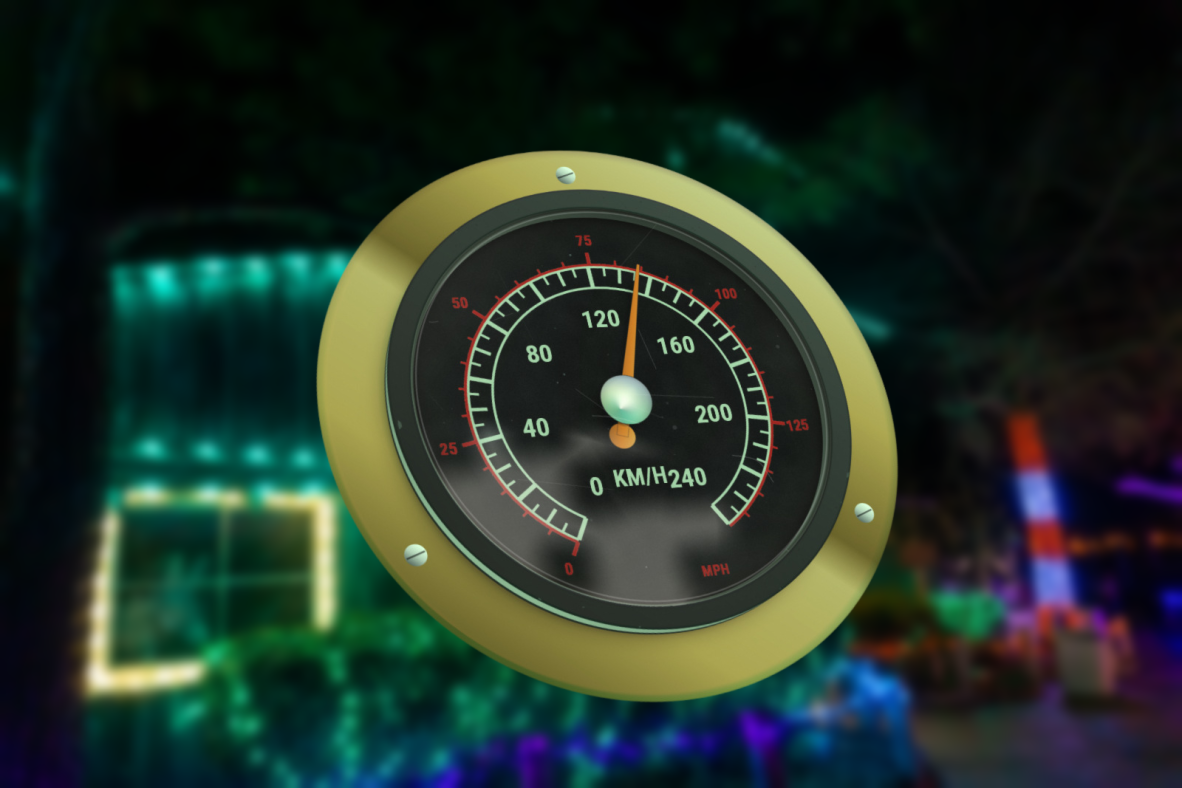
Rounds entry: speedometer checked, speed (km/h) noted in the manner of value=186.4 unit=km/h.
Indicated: value=135 unit=km/h
